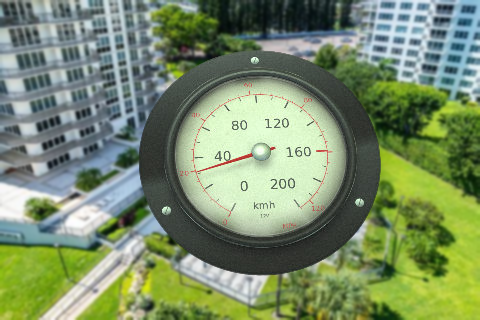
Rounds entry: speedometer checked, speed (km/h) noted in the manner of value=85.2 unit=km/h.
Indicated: value=30 unit=km/h
